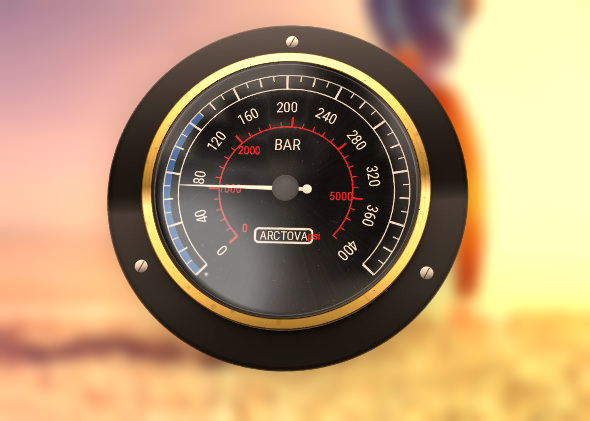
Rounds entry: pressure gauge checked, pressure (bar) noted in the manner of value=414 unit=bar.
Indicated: value=70 unit=bar
